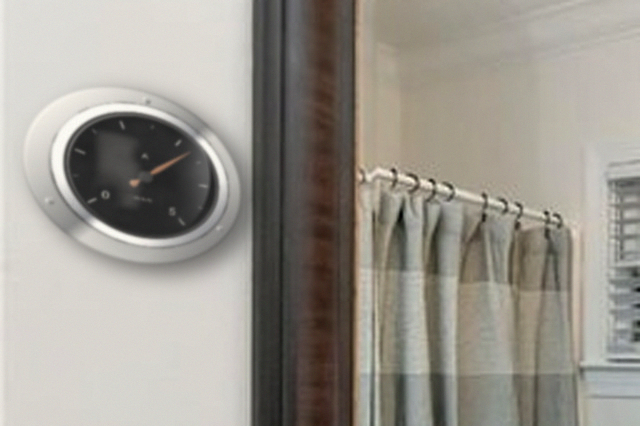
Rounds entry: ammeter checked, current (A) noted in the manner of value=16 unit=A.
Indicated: value=3.25 unit=A
